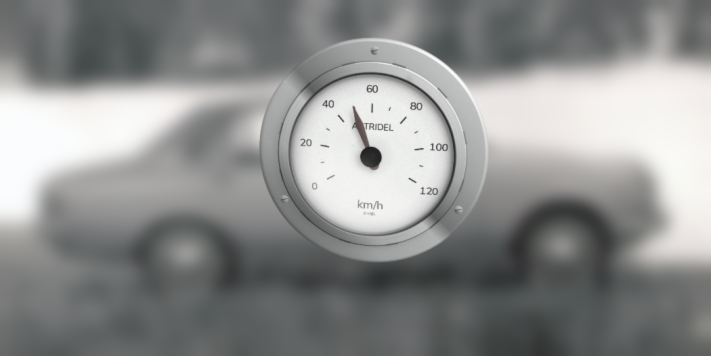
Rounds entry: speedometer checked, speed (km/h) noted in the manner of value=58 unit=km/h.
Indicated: value=50 unit=km/h
